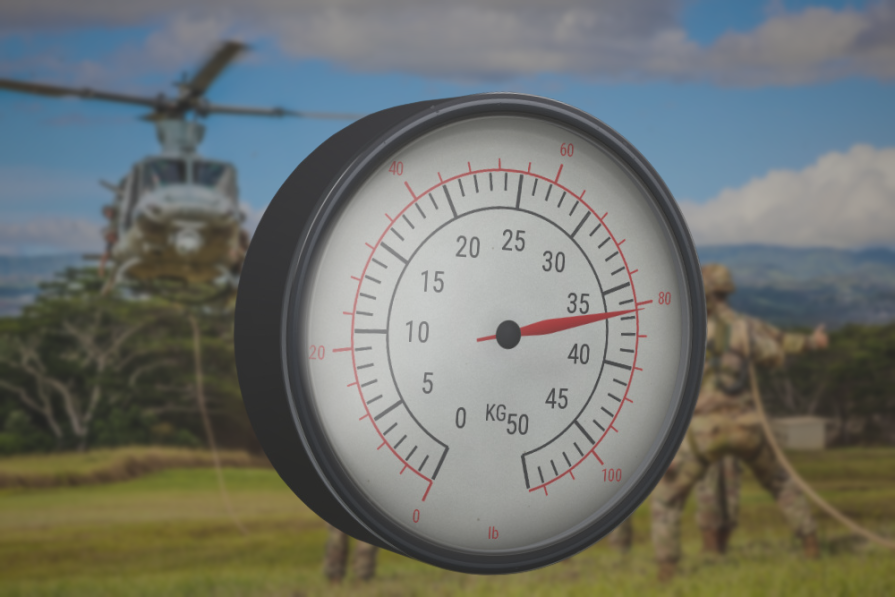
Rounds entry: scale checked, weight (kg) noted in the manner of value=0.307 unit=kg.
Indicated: value=36.5 unit=kg
